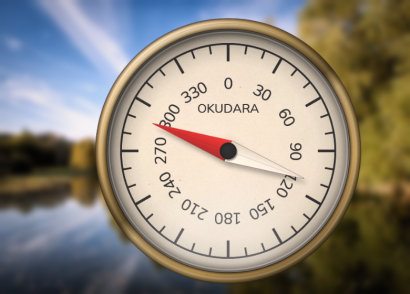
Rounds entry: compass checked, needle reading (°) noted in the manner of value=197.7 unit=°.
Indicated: value=290 unit=°
